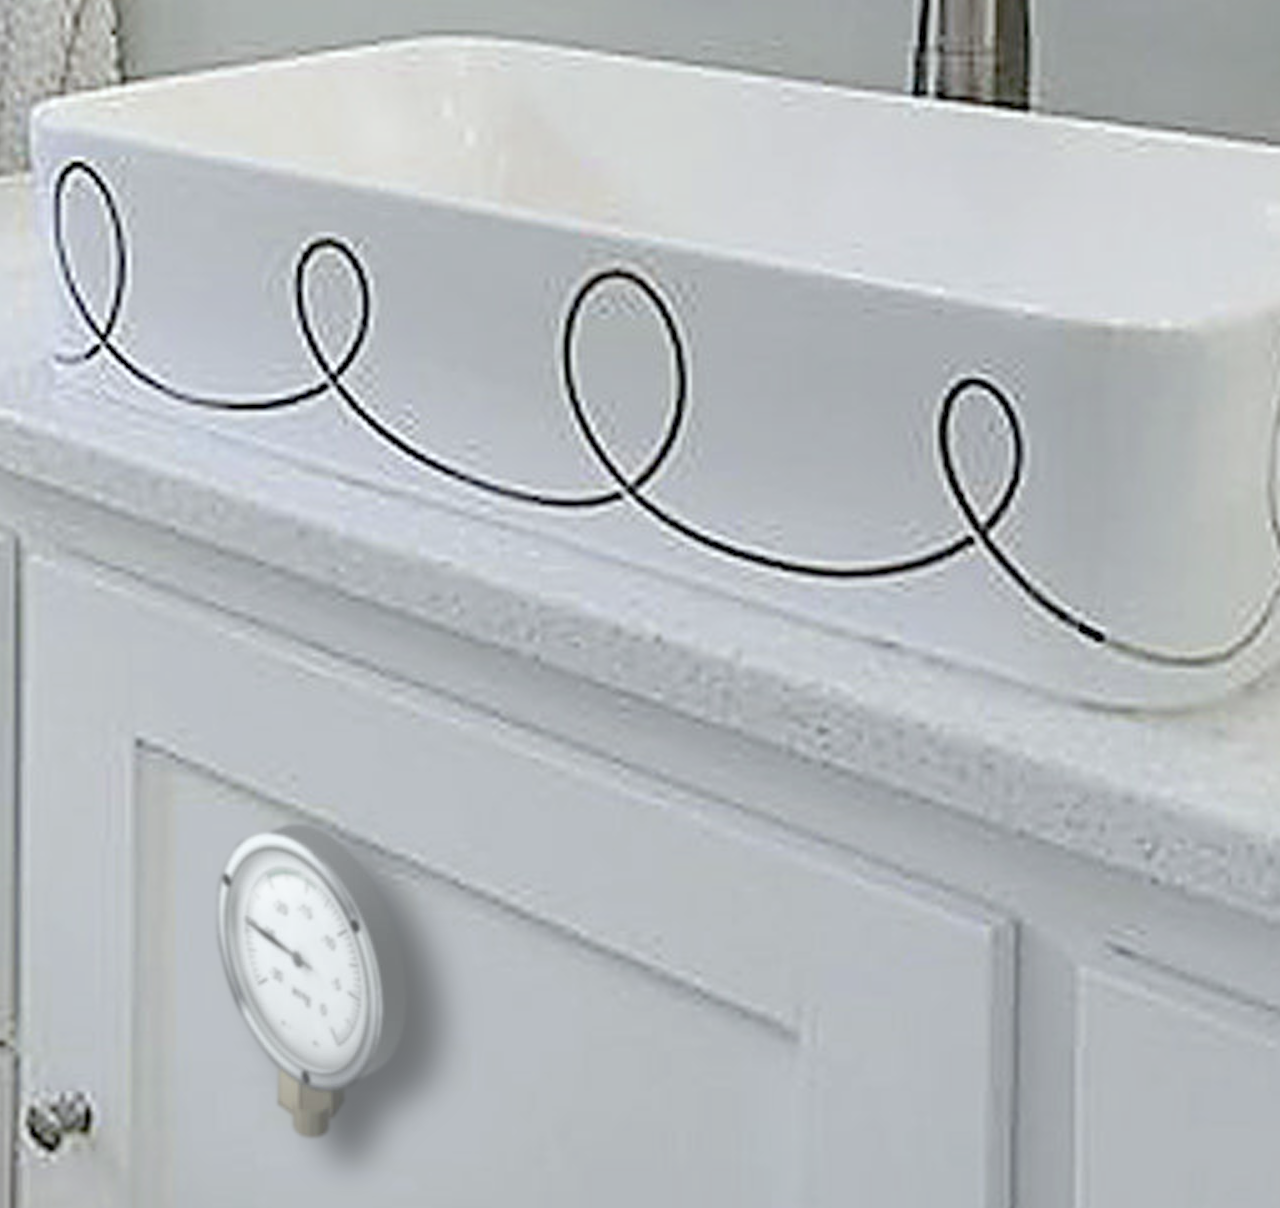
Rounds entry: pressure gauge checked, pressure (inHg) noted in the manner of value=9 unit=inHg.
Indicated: value=-25 unit=inHg
